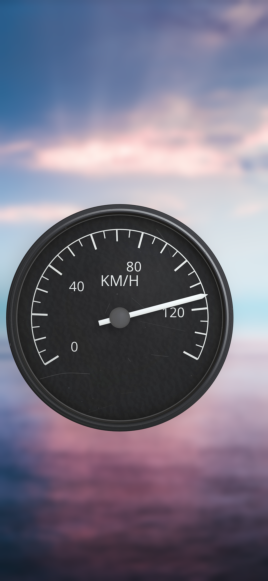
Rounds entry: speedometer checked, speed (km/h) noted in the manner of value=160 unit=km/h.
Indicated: value=115 unit=km/h
